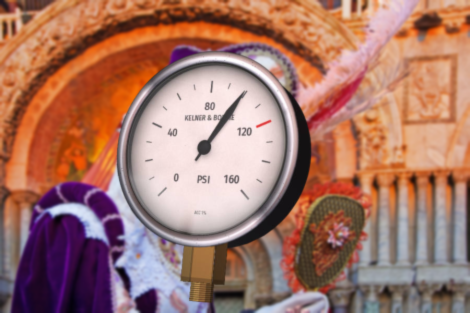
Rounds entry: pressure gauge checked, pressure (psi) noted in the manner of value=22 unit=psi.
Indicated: value=100 unit=psi
